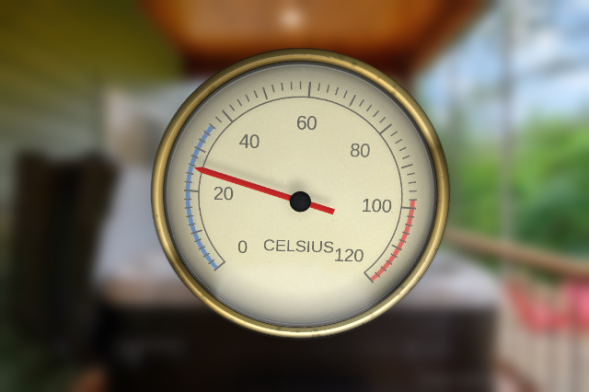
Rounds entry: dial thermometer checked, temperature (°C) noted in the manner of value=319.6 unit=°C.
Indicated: value=26 unit=°C
